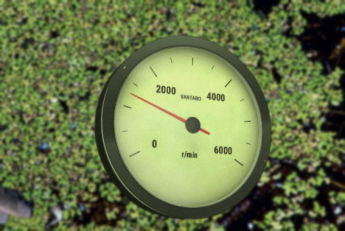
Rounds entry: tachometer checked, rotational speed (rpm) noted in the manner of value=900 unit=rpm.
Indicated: value=1250 unit=rpm
